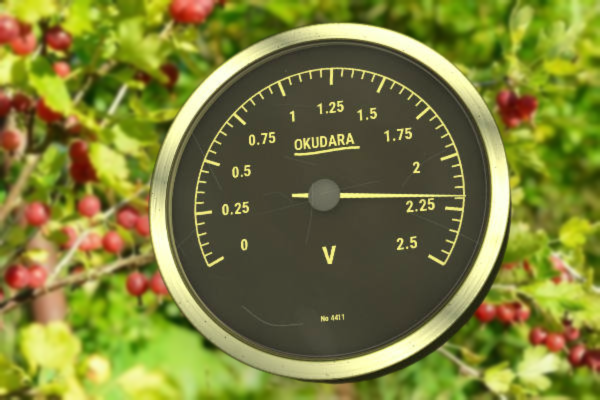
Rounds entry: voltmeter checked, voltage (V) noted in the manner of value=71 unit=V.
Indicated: value=2.2 unit=V
